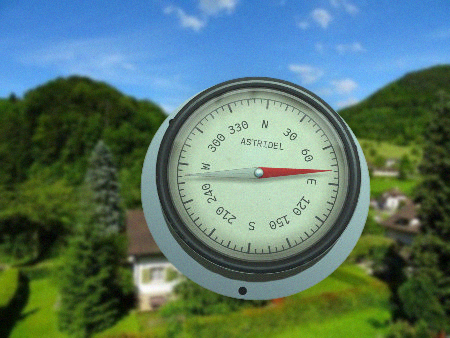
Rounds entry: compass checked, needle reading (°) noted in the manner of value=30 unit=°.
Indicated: value=80 unit=°
